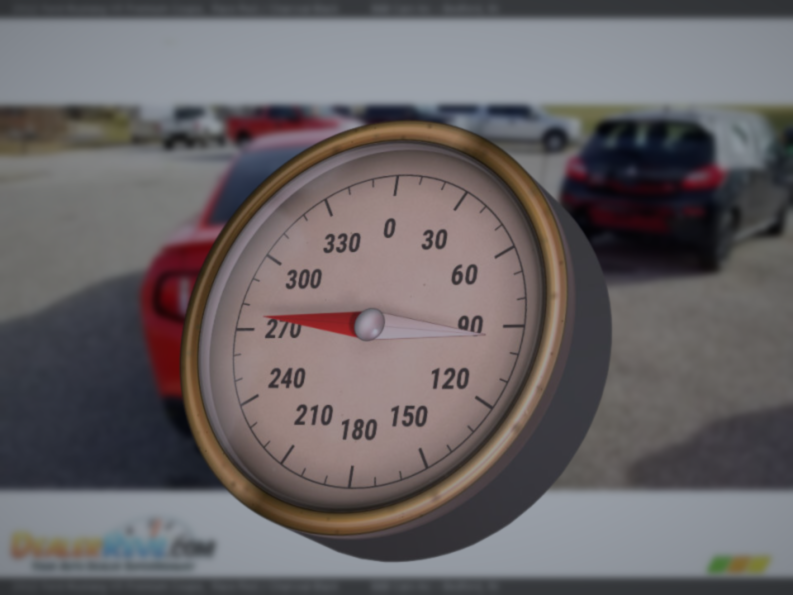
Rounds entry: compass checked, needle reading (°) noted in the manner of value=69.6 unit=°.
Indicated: value=275 unit=°
